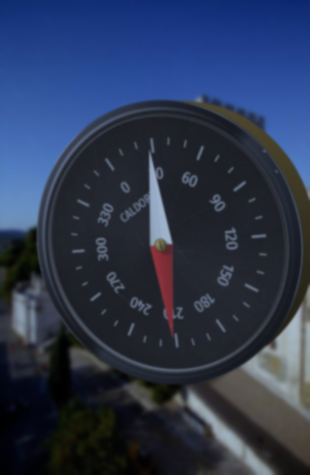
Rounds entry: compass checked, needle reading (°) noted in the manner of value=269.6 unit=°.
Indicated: value=210 unit=°
